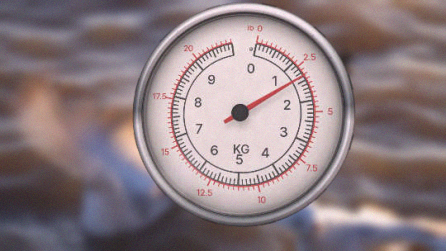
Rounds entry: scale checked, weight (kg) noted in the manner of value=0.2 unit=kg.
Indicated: value=1.4 unit=kg
